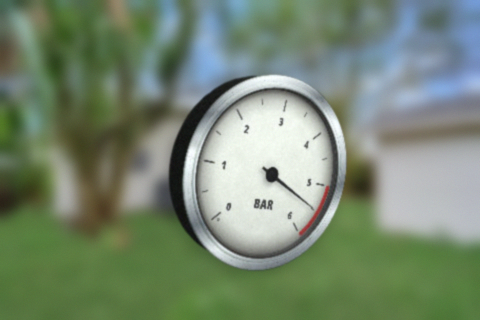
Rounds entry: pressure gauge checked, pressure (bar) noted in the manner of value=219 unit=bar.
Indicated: value=5.5 unit=bar
